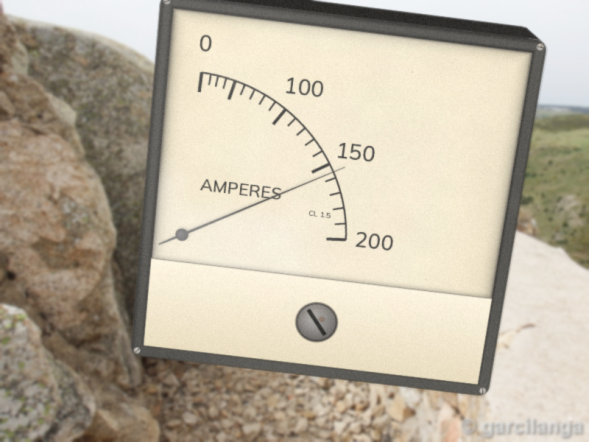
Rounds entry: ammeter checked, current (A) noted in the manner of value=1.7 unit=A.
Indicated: value=155 unit=A
